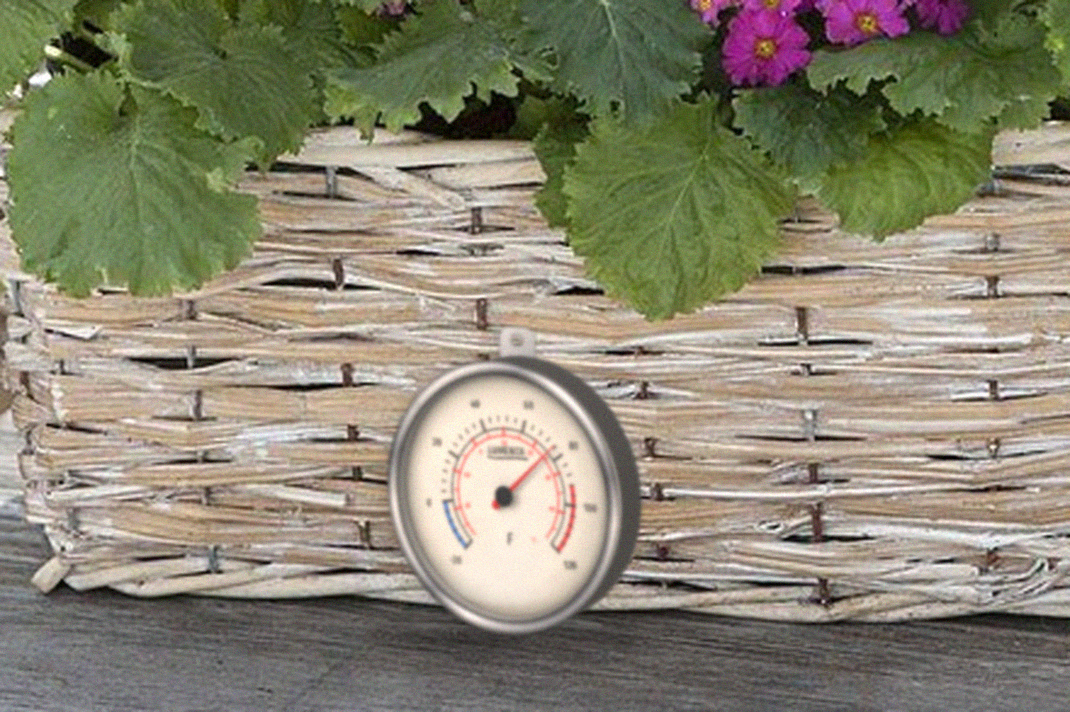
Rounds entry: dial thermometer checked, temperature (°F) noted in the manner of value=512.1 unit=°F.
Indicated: value=76 unit=°F
